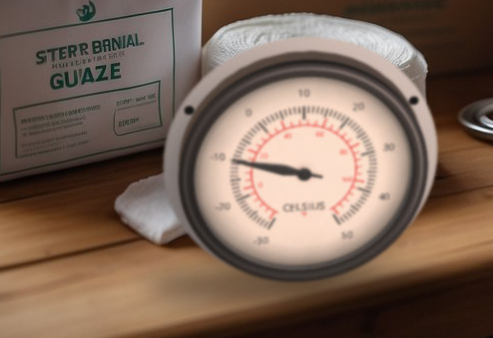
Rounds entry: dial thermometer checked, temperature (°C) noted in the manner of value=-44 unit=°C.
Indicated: value=-10 unit=°C
